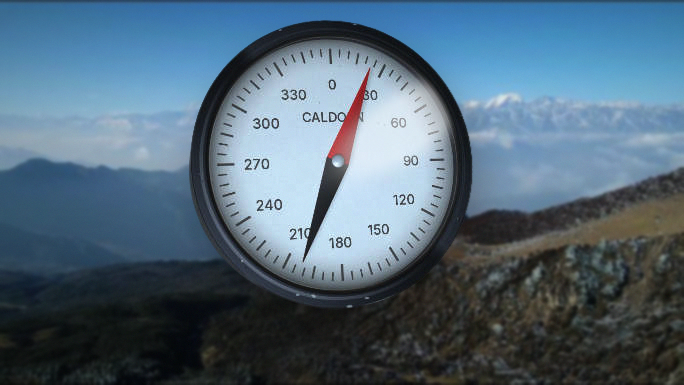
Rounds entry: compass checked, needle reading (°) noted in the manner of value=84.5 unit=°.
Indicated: value=22.5 unit=°
